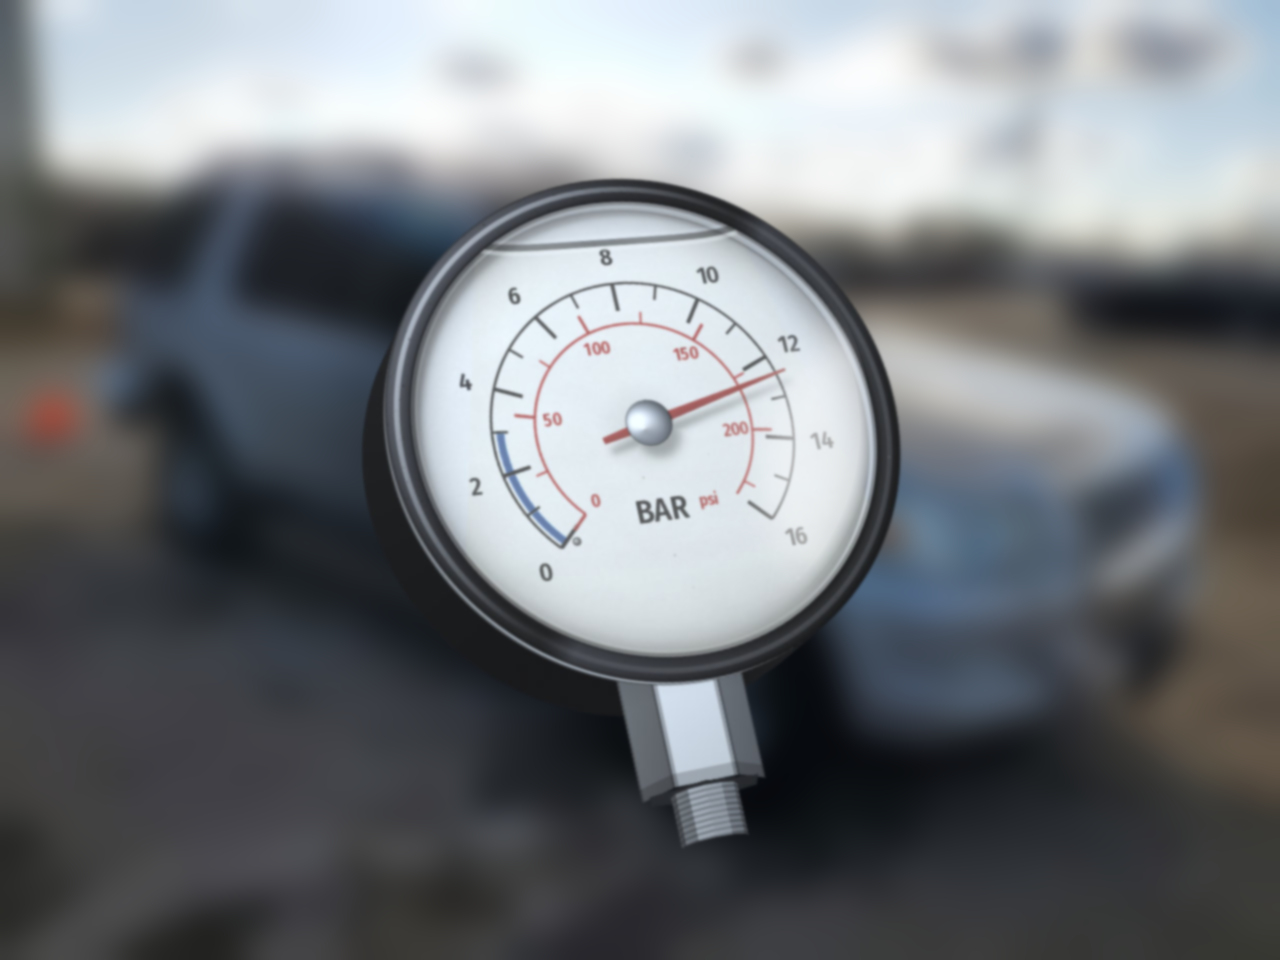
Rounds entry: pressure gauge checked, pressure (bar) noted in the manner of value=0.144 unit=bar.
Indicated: value=12.5 unit=bar
